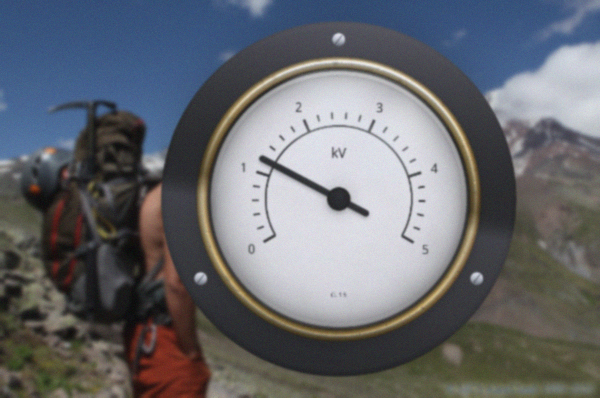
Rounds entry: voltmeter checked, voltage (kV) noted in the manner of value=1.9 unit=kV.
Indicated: value=1.2 unit=kV
